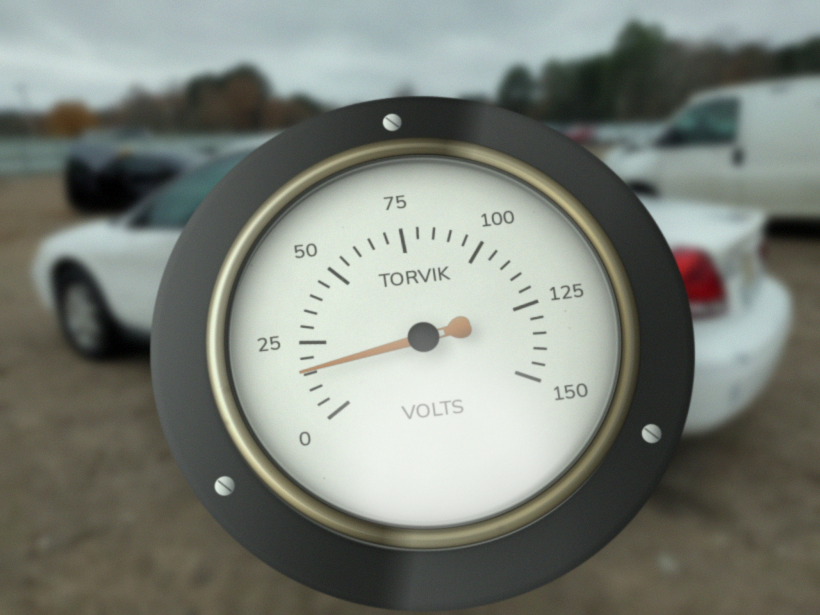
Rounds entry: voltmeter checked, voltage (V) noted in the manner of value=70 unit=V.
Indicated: value=15 unit=V
